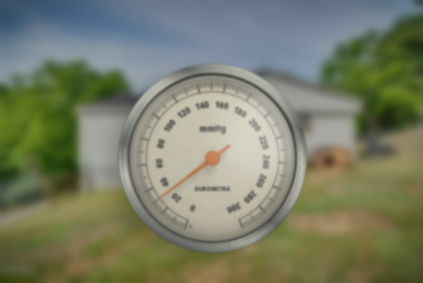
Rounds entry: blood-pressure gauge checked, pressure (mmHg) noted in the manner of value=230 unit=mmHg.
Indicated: value=30 unit=mmHg
